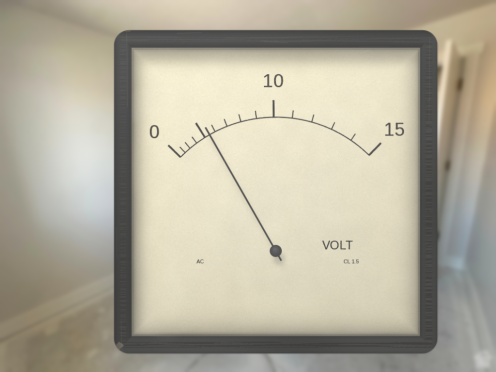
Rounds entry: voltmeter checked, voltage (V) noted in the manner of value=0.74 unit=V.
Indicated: value=5.5 unit=V
